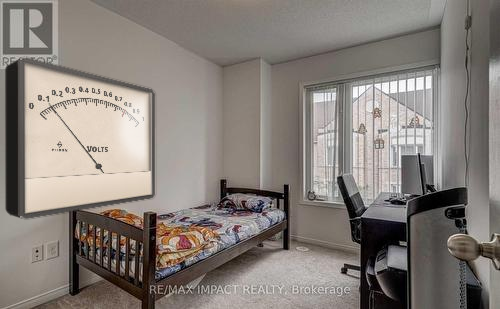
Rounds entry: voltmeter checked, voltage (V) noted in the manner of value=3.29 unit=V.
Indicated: value=0.1 unit=V
